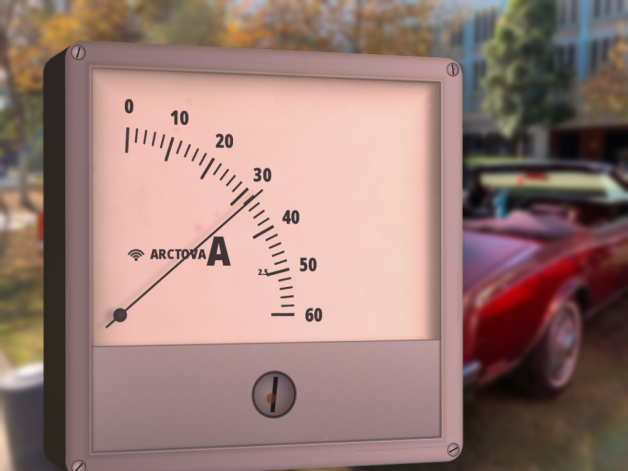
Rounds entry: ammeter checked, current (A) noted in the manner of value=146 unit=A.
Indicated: value=32 unit=A
